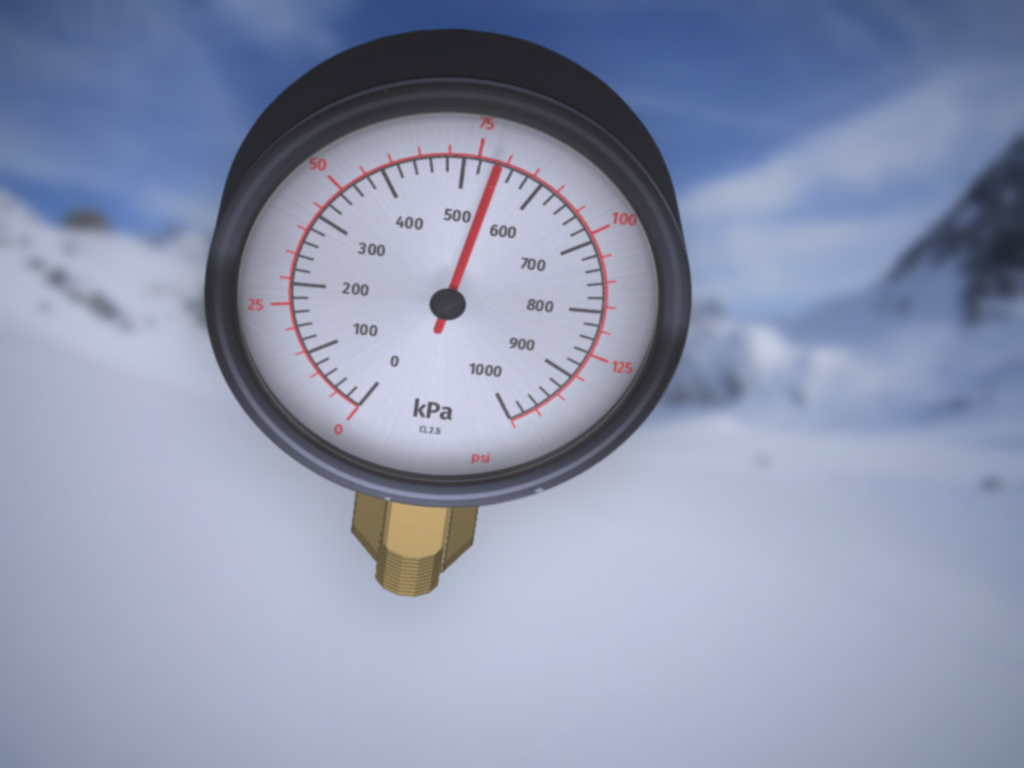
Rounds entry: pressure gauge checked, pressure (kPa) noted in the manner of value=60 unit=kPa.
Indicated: value=540 unit=kPa
